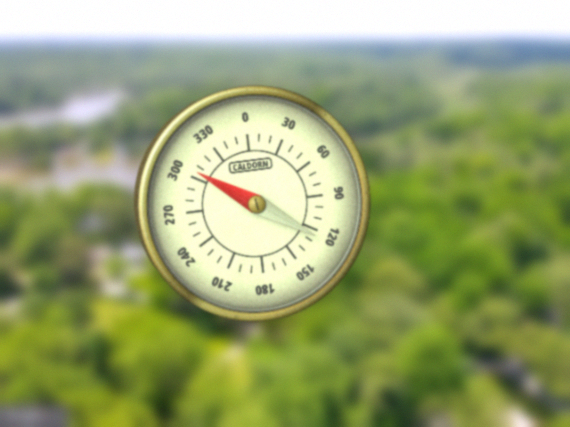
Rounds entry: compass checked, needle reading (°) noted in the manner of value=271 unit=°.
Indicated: value=305 unit=°
